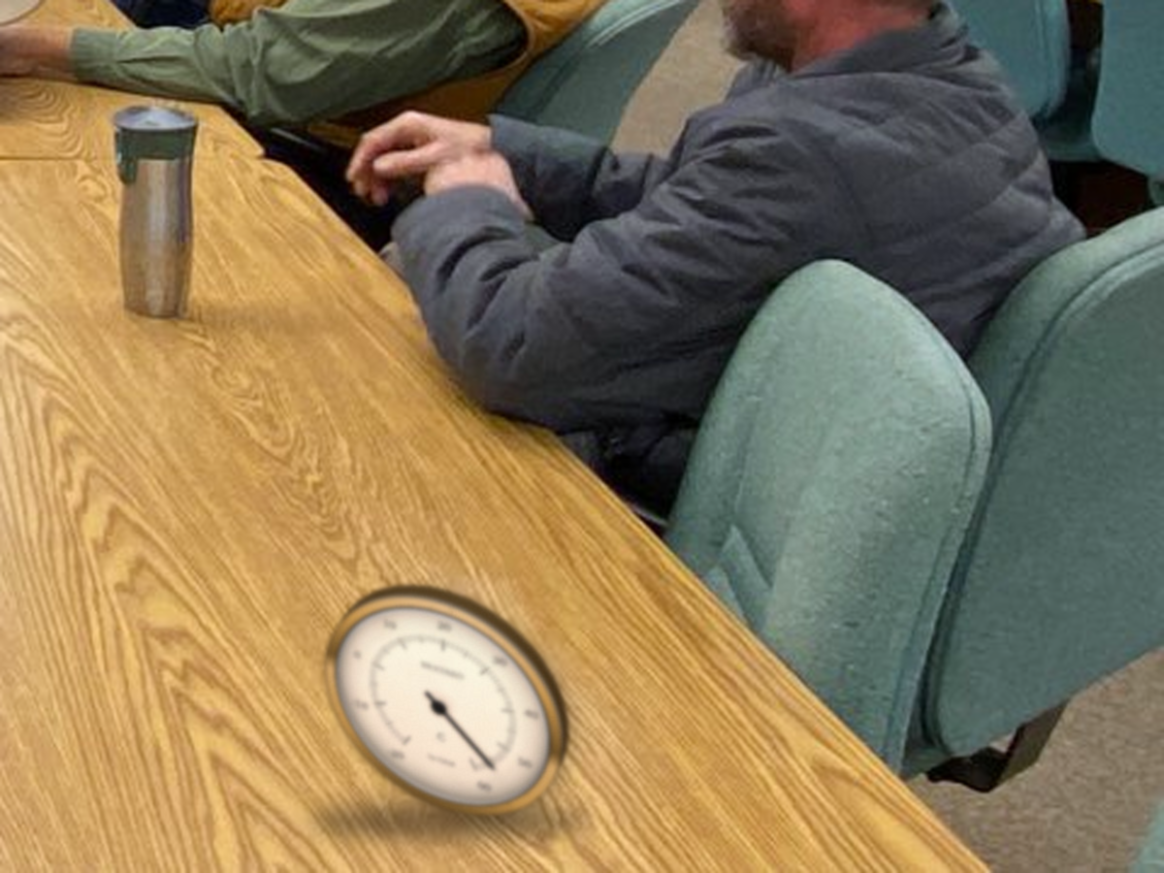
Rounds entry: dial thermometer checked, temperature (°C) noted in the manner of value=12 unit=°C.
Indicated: value=55 unit=°C
